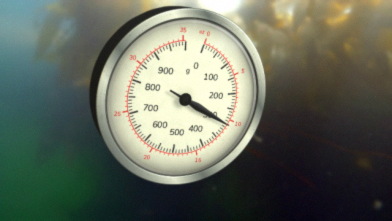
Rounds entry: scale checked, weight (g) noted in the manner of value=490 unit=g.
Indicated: value=300 unit=g
